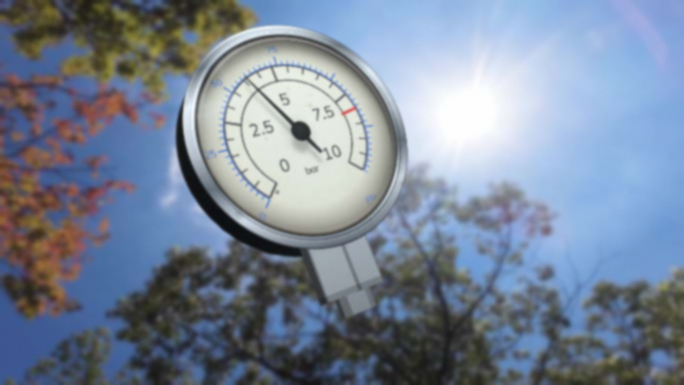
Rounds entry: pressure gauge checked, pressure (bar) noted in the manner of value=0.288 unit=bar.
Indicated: value=4 unit=bar
